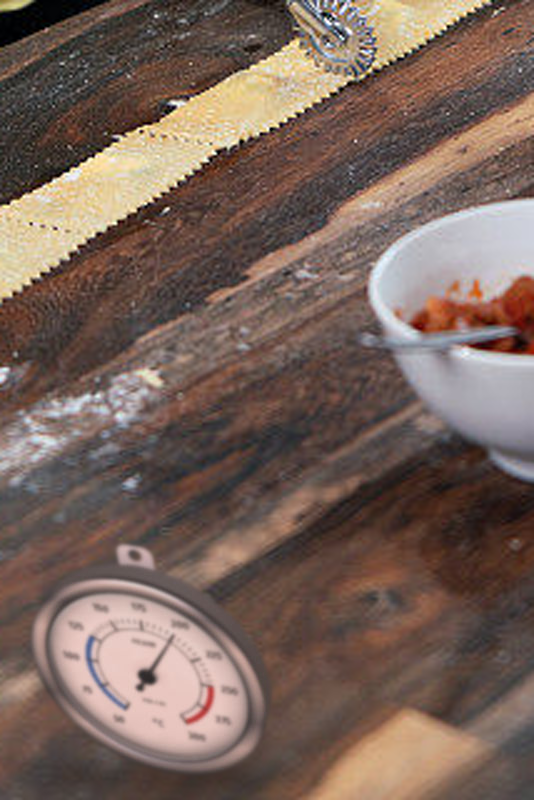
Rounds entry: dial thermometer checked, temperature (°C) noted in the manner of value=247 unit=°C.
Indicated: value=200 unit=°C
